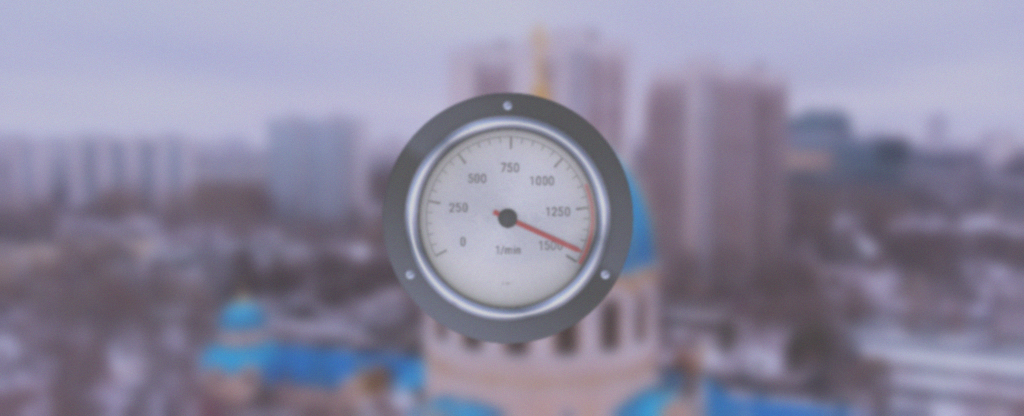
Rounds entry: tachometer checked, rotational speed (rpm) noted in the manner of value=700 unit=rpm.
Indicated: value=1450 unit=rpm
